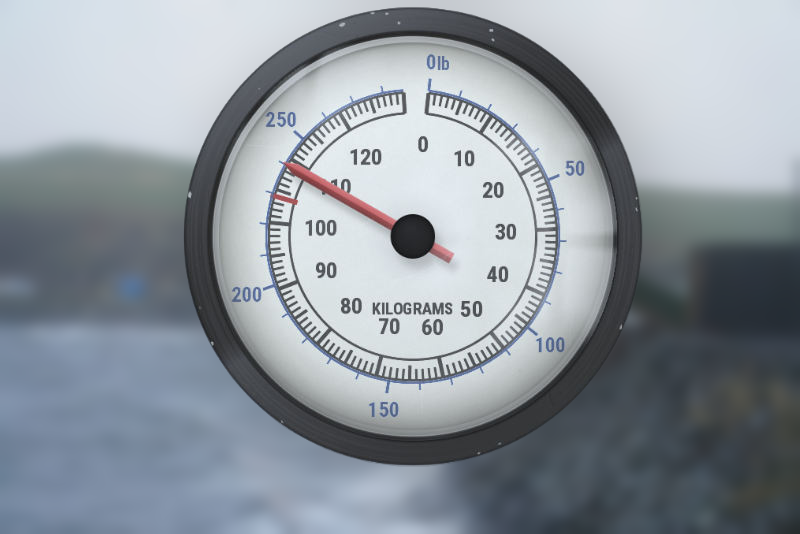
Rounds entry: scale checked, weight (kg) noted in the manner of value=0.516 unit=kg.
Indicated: value=109 unit=kg
